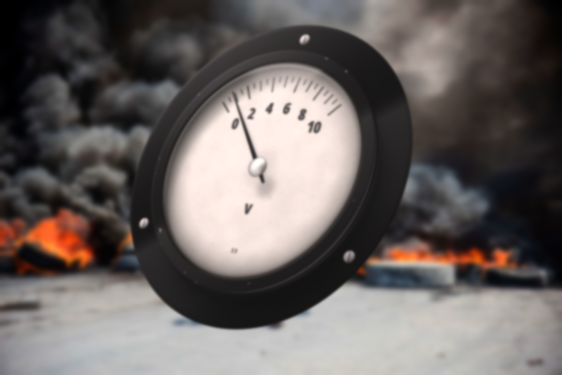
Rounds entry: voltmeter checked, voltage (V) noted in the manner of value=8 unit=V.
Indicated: value=1 unit=V
